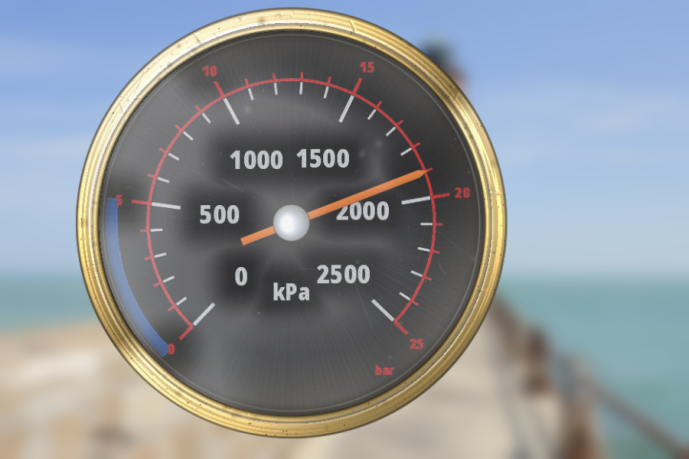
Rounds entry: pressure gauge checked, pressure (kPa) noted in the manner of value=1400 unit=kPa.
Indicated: value=1900 unit=kPa
